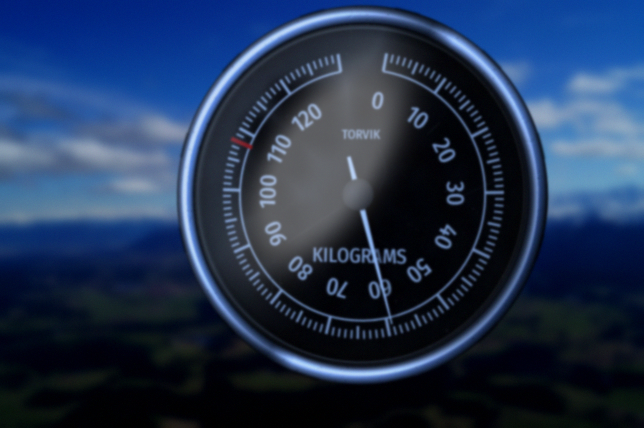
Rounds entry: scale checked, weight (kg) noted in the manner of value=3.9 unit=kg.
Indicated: value=59 unit=kg
